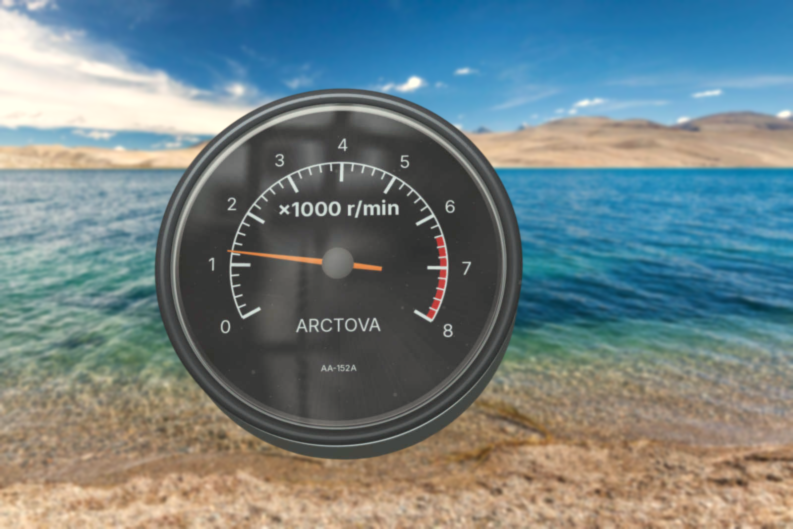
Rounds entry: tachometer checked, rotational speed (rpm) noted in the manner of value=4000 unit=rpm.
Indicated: value=1200 unit=rpm
